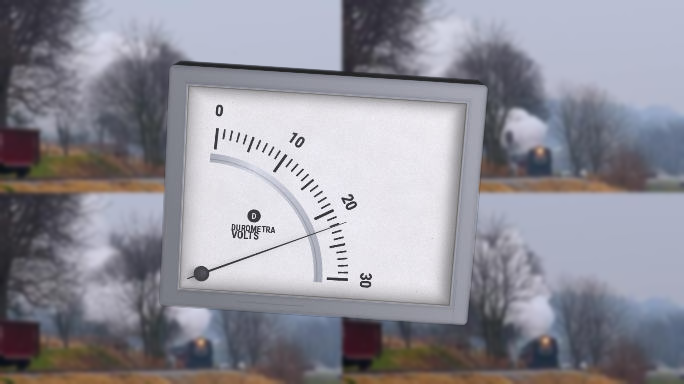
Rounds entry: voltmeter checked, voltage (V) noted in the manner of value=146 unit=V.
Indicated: value=22 unit=V
